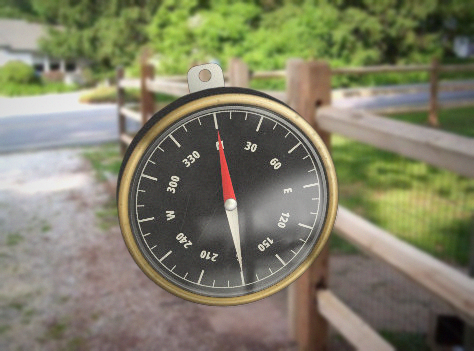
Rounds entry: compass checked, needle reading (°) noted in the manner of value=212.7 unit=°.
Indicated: value=0 unit=°
